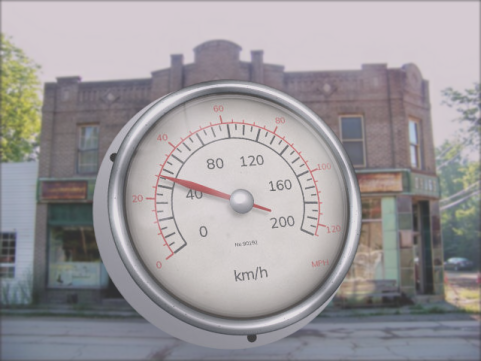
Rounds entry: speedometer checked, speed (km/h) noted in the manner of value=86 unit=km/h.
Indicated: value=45 unit=km/h
